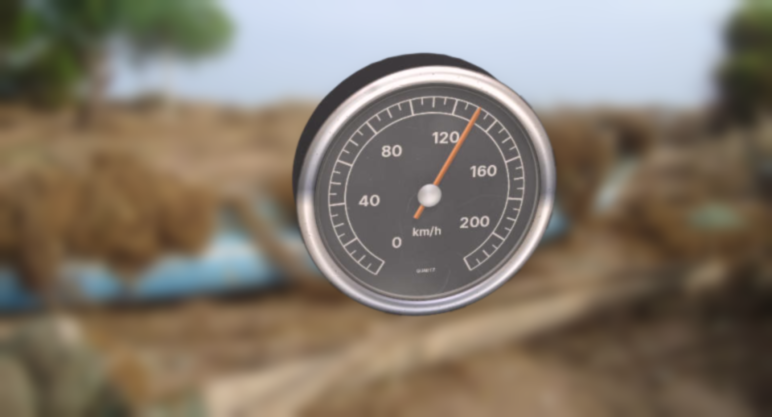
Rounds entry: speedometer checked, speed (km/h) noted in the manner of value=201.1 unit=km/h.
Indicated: value=130 unit=km/h
